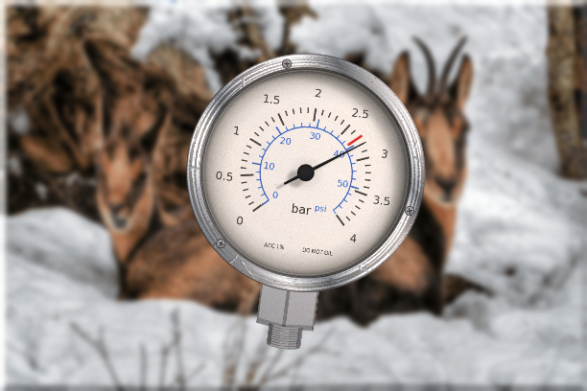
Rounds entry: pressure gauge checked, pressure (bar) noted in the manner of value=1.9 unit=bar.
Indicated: value=2.8 unit=bar
